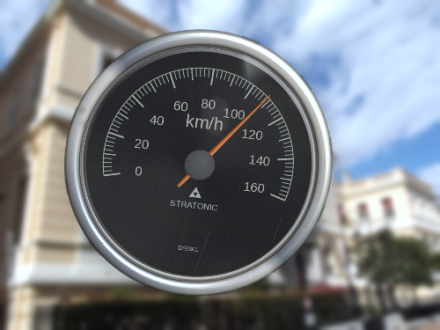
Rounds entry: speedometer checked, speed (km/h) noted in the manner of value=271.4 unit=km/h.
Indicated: value=108 unit=km/h
